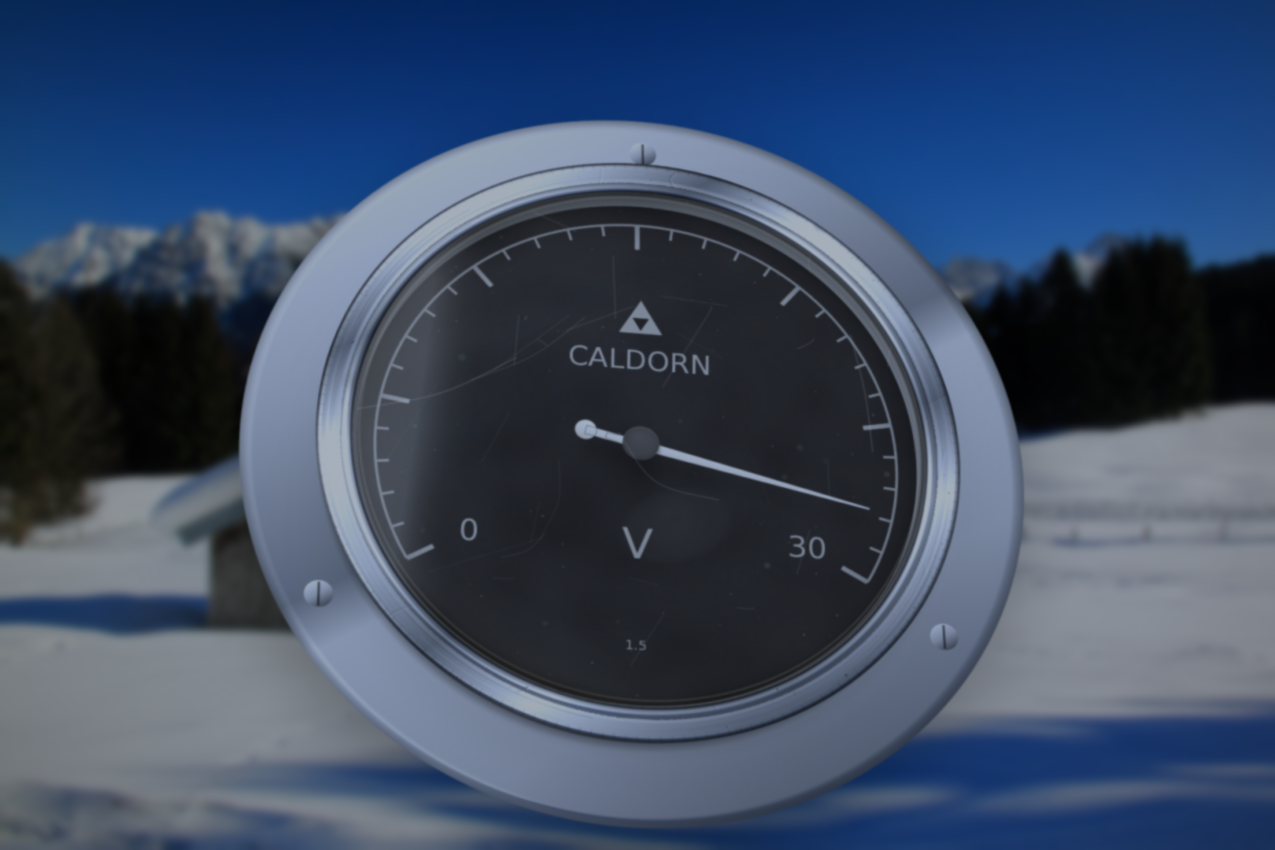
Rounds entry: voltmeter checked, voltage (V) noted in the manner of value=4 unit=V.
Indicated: value=28 unit=V
